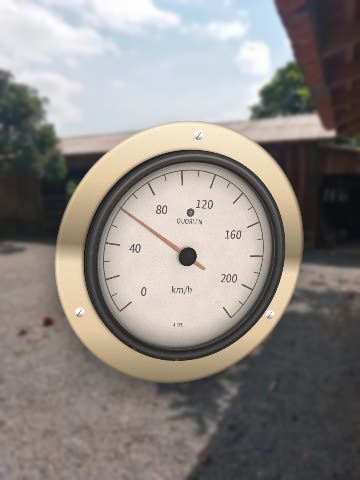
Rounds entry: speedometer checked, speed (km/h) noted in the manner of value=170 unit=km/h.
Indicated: value=60 unit=km/h
